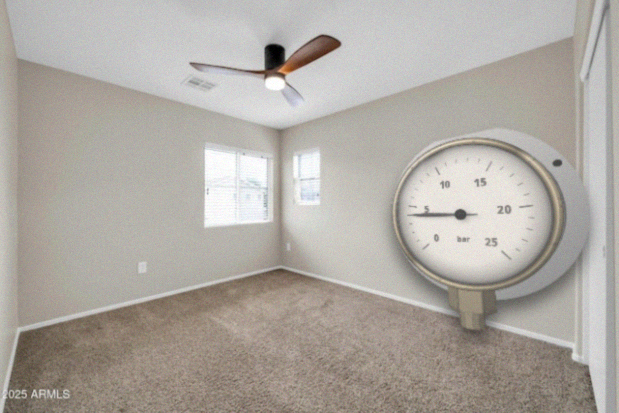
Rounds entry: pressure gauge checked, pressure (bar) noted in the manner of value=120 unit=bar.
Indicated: value=4 unit=bar
